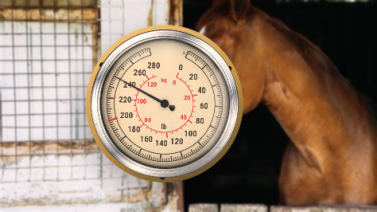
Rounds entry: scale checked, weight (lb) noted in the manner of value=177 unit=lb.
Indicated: value=240 unit=lb
